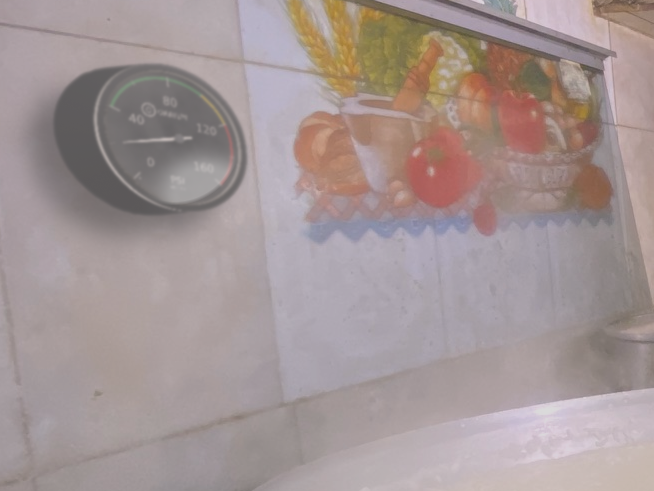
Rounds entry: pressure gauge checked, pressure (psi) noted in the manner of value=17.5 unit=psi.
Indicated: value=20 unit=psi
